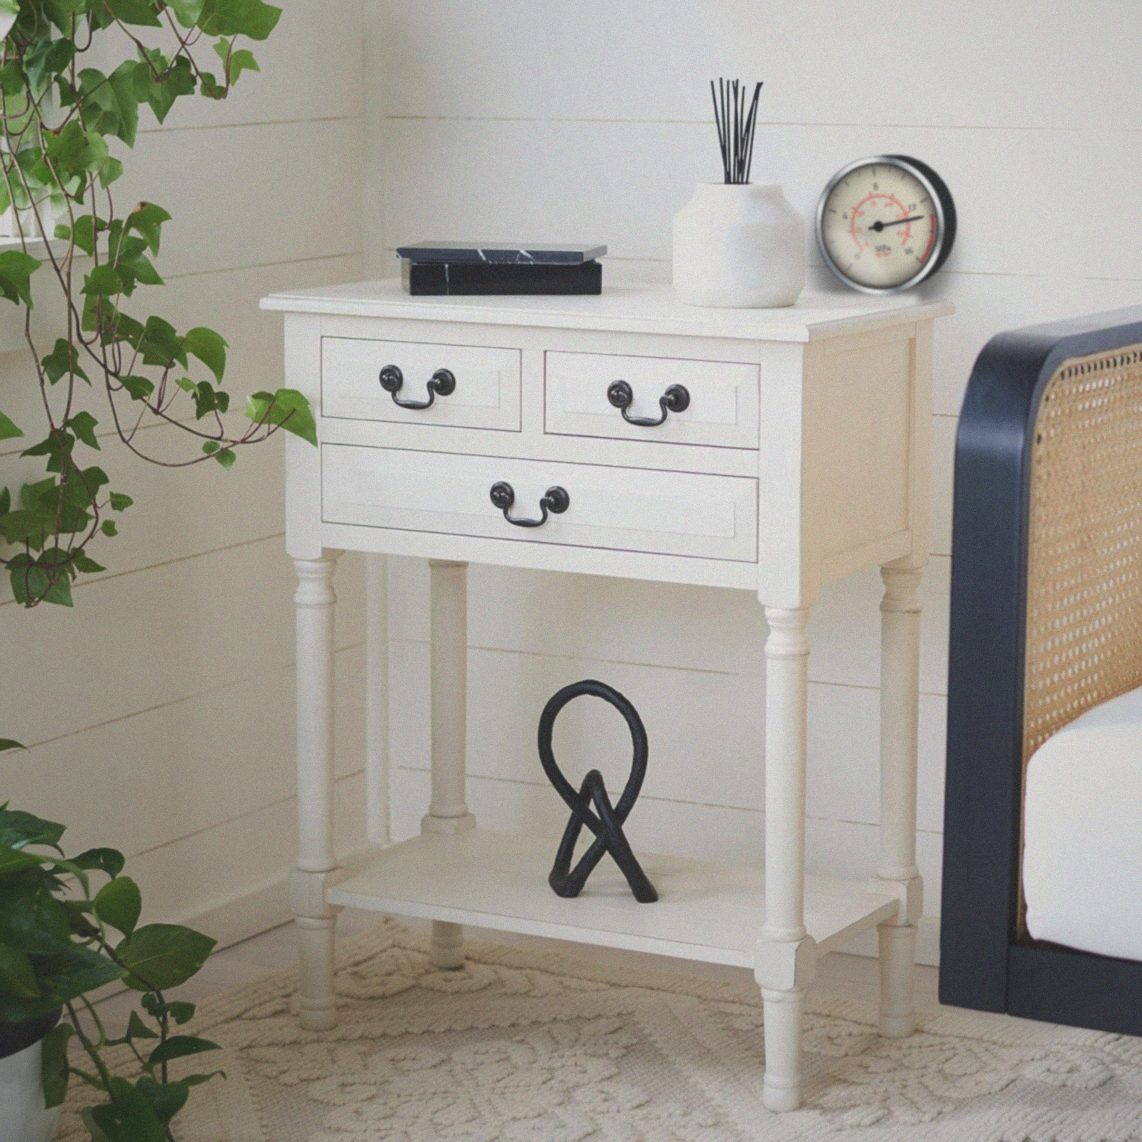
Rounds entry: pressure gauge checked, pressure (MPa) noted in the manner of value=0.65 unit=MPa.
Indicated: value=13 unit=MPa
